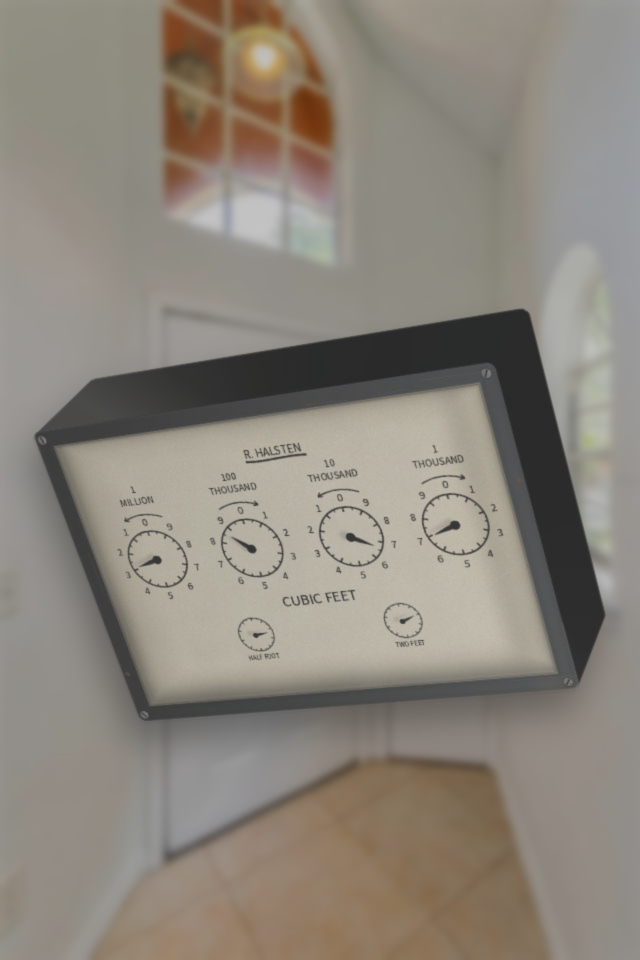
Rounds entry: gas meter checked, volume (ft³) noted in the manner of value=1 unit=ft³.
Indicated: value=286700 unit=ft³
